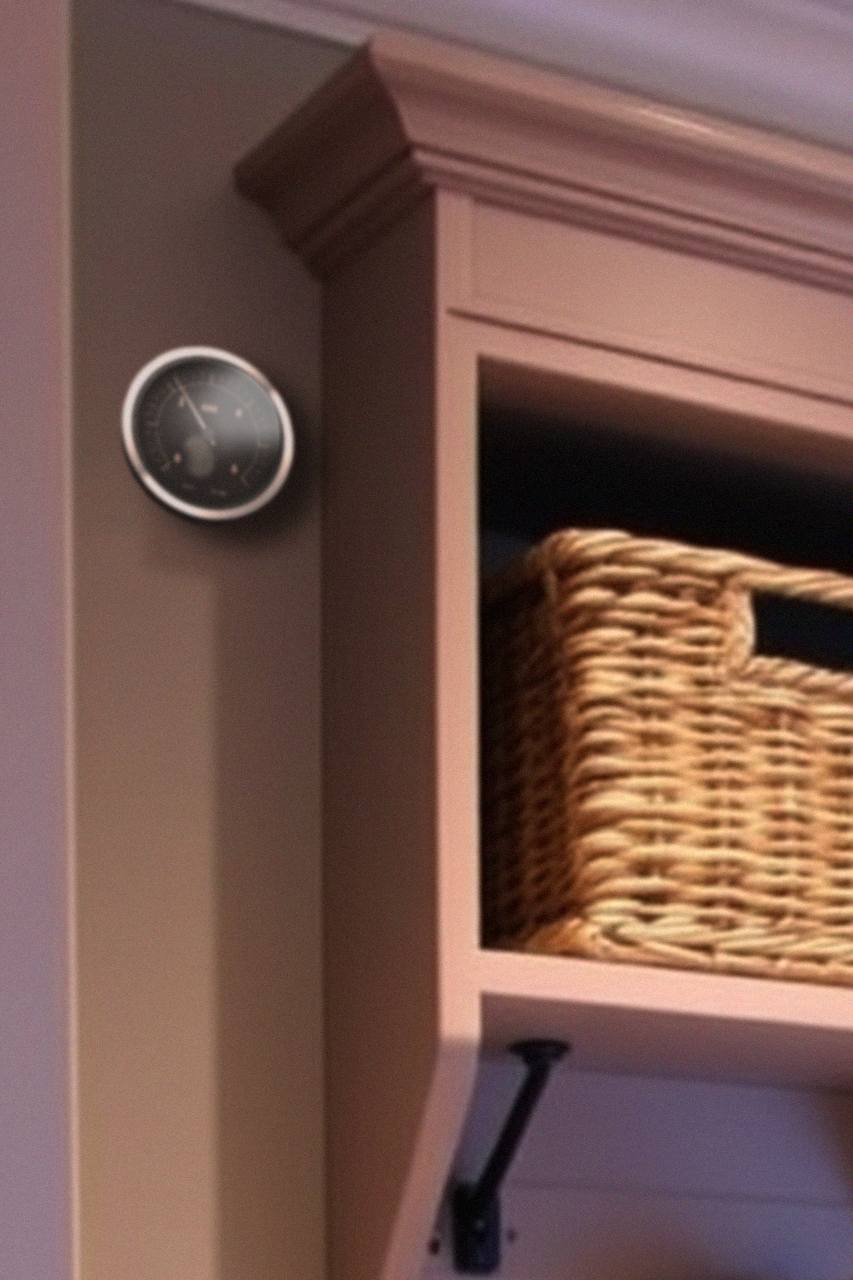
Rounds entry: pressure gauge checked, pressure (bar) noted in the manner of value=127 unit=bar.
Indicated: value=2.2 unit=bar
